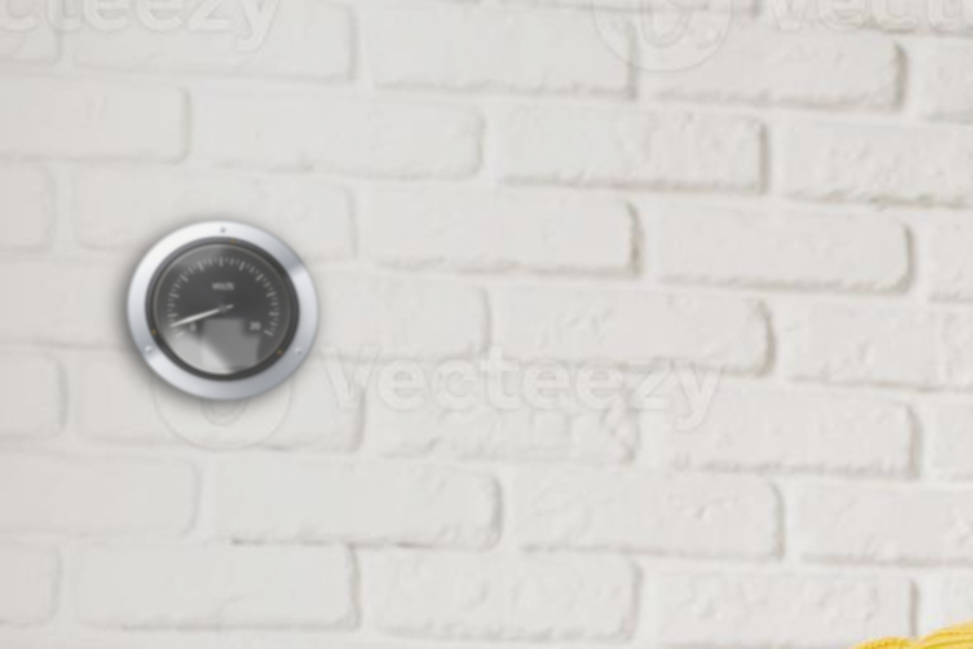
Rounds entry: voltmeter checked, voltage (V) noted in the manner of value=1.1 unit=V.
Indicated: value=1 unit=V
